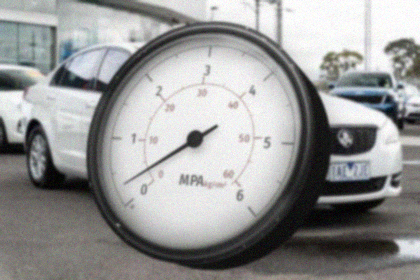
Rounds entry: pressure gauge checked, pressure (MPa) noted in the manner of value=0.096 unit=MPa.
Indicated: value=0.25 unit=MPa
